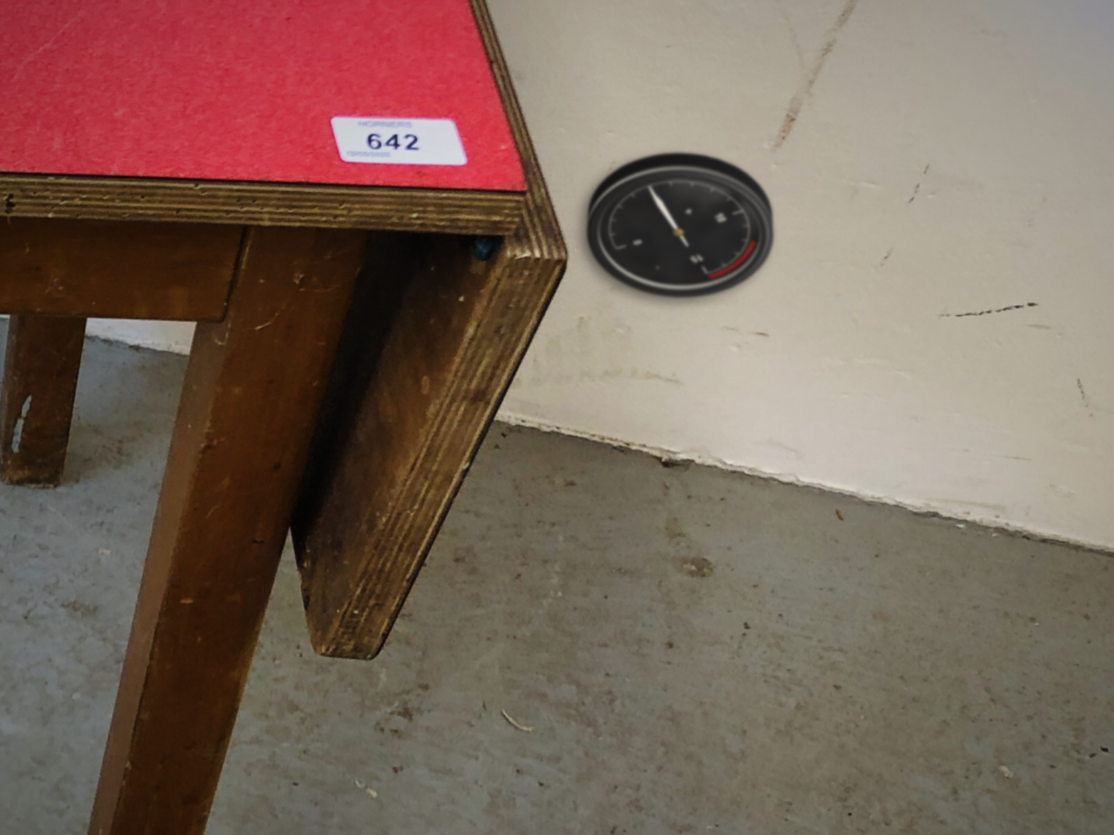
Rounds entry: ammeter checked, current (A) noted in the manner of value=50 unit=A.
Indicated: value=5 unit=A
